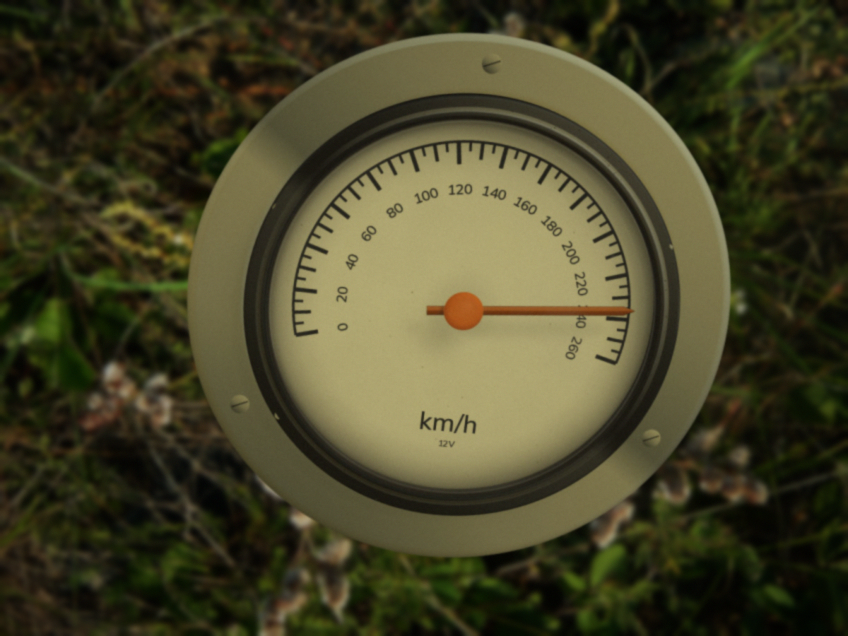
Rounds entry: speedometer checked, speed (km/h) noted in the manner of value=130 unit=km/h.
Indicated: value=235 unit=km/h
